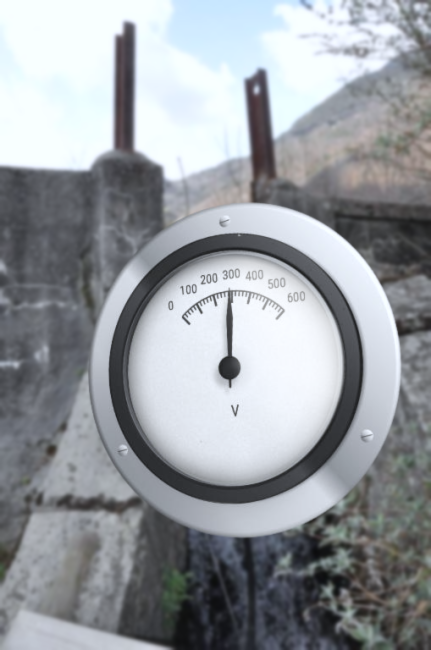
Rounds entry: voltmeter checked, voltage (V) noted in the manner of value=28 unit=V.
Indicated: value=300 unit=V
